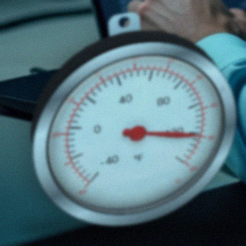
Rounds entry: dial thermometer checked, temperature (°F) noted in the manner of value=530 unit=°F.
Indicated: value=120 unit=°F
